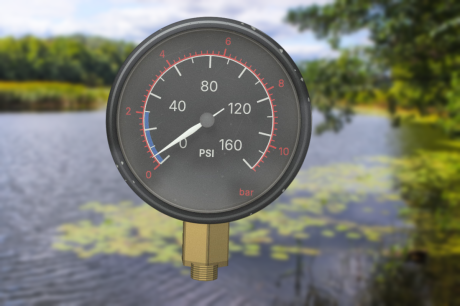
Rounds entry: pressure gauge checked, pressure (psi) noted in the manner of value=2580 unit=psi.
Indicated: value=5 unit=psi
